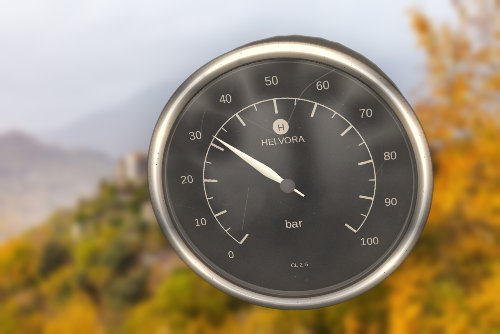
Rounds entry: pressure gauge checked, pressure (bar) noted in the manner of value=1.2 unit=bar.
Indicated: value=32.5 unit=bar
